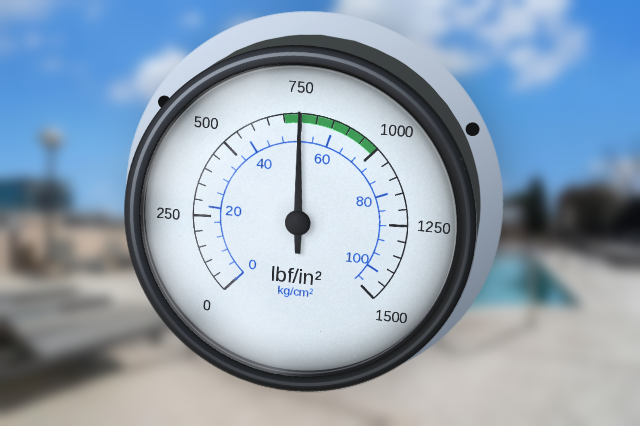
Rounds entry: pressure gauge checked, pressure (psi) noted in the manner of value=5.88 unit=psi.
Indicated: value=750 unit=psi
